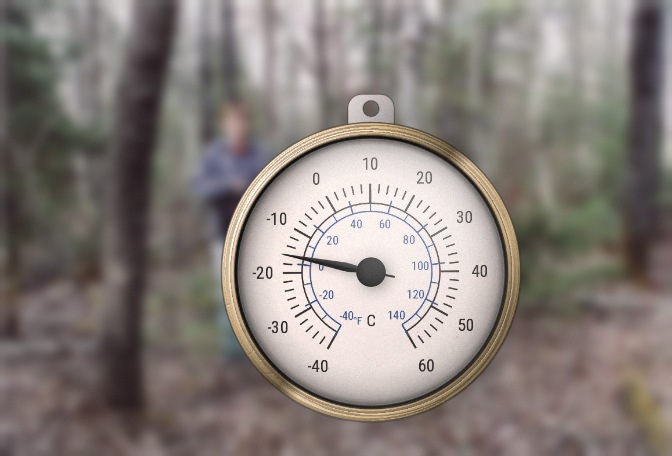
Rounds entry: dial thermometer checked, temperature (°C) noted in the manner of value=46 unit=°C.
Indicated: value=-16 unit=°C
